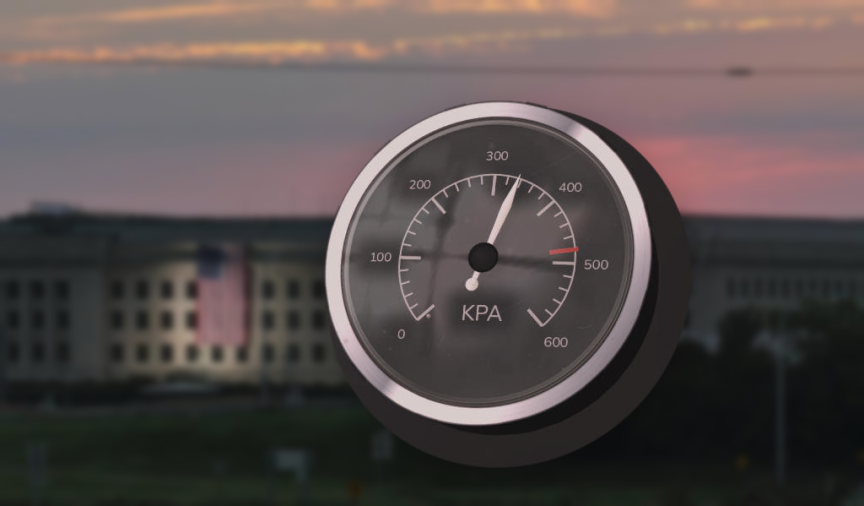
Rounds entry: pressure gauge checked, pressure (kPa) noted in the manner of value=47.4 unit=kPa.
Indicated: value=340 unit=kPa
